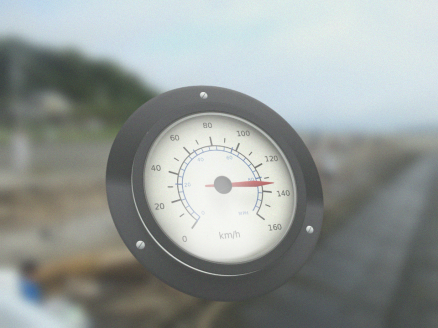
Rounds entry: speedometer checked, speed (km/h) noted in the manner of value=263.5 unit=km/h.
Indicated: value=135 unit=km/h
